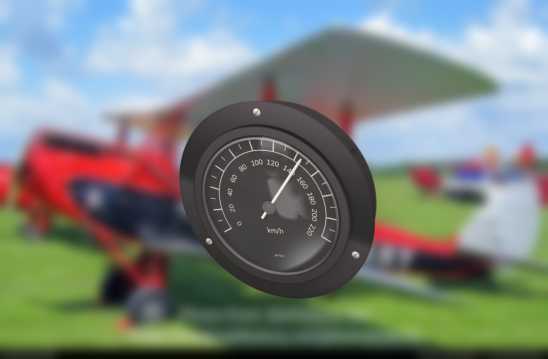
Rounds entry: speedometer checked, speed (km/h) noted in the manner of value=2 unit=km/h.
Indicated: value=145 unit=km/h
